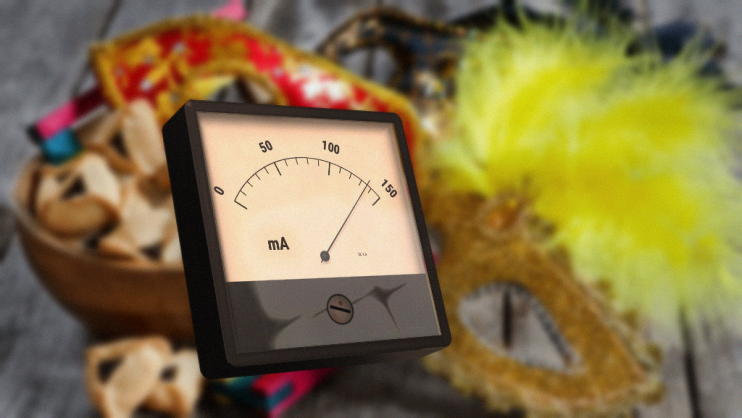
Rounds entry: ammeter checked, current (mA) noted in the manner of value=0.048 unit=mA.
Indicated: value=135 unit=mA
